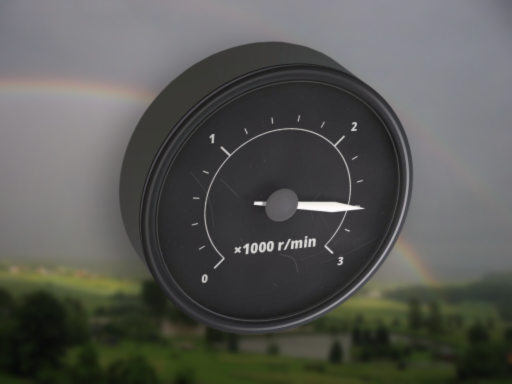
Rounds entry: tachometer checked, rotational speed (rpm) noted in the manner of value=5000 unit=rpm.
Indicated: value=2600 unit=rpm
